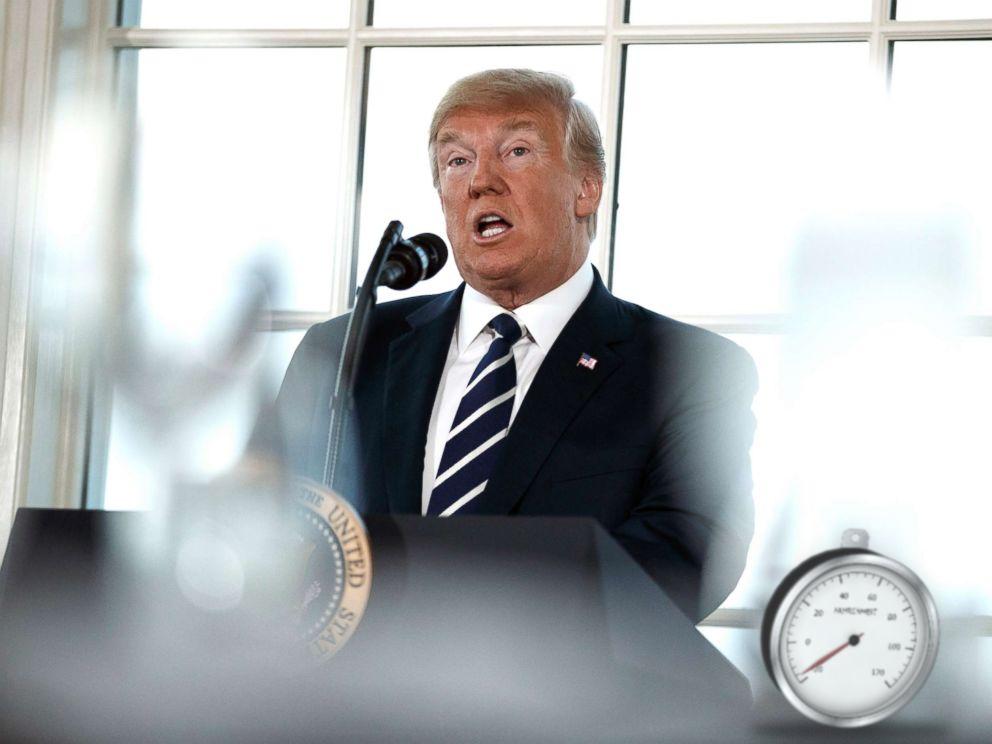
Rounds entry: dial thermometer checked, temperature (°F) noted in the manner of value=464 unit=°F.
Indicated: value=-16 unit=°F
